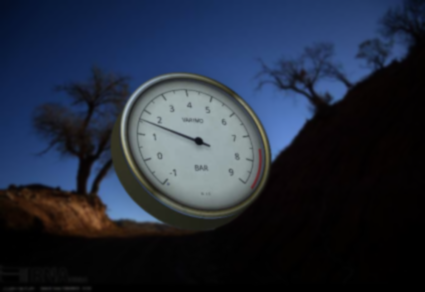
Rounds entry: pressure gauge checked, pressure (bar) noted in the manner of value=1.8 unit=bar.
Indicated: value=1.5 unit=bar
